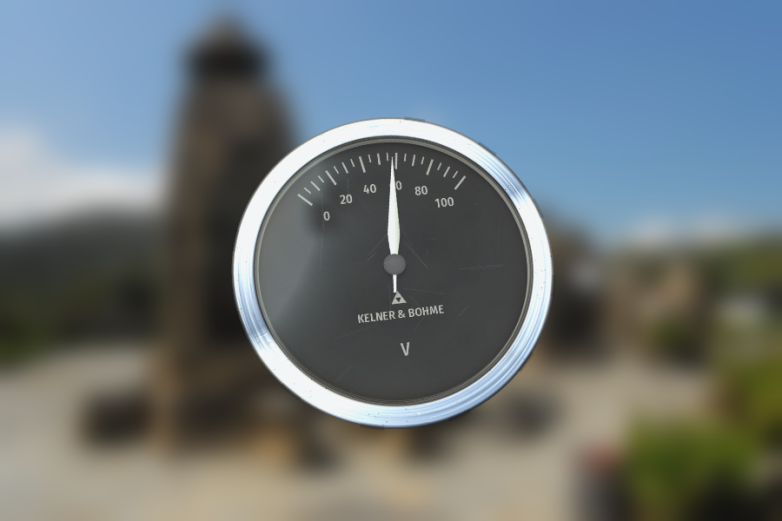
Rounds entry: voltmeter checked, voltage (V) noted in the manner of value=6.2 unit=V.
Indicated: value=57.5 unit=V
